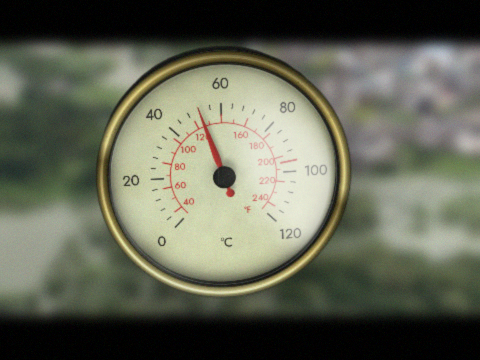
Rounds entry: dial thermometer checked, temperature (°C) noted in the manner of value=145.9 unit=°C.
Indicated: value=52 unit=°C
